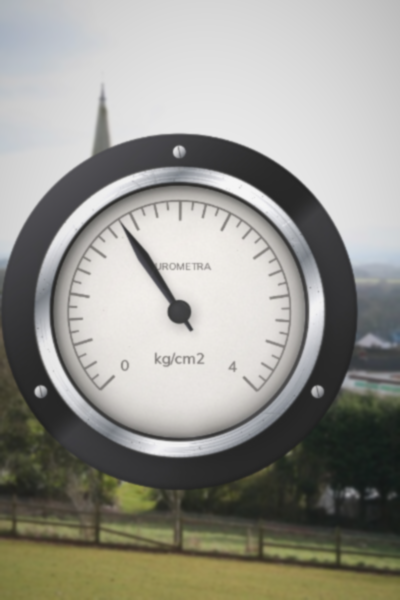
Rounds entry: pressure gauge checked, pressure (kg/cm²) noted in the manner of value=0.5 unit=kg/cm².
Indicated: value=1.5 unit=kg/cm²
